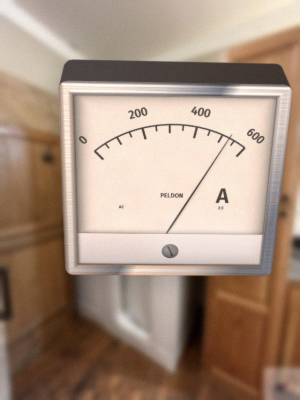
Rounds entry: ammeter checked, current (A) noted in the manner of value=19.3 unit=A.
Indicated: value=525 unit=A
